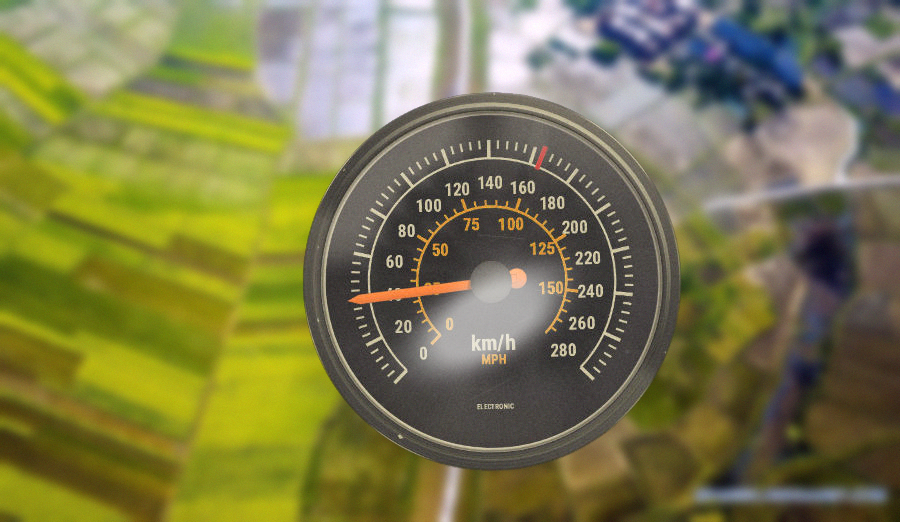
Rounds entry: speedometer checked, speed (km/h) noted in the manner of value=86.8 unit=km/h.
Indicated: value=40 unit=km/h
